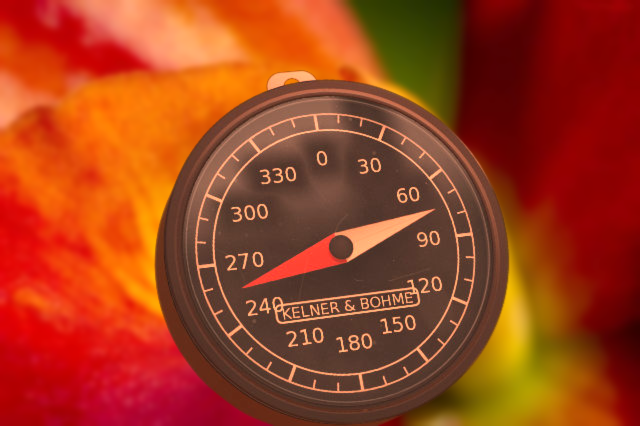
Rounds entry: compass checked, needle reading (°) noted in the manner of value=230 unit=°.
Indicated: value=255 unit=°
